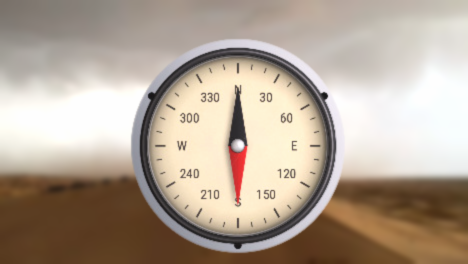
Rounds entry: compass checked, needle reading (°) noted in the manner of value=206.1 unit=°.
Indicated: value=180 unit=°
